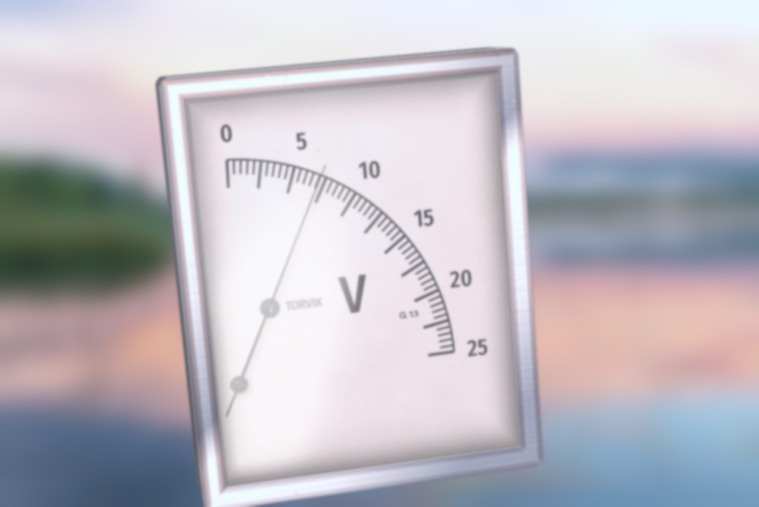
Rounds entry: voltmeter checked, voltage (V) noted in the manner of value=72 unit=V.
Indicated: value=7 unit=V
